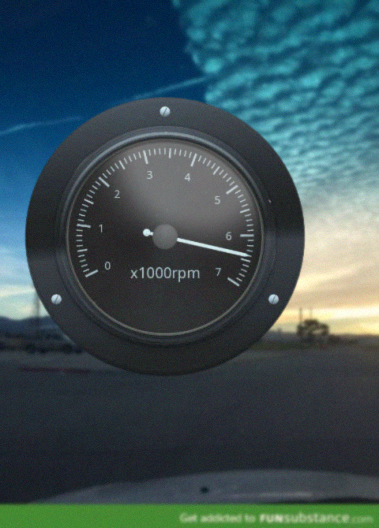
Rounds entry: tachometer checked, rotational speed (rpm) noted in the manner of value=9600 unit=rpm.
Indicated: value=6400 unit=rpm
